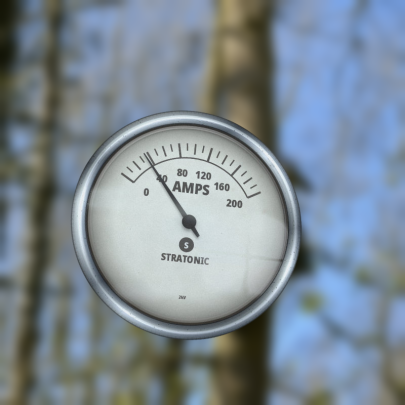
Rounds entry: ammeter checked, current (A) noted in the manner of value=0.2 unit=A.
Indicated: value=35 unit=A
